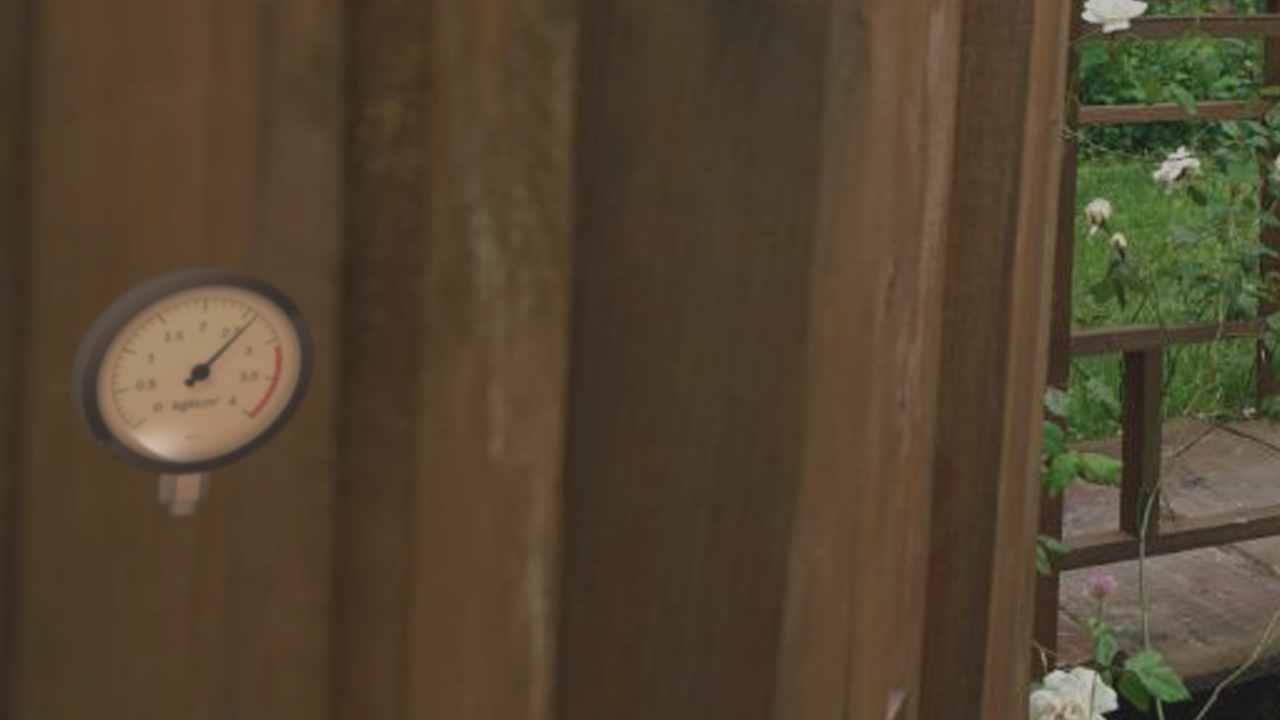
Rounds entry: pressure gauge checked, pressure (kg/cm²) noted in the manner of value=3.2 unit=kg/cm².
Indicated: value=2.6 unit=kg/cm²
